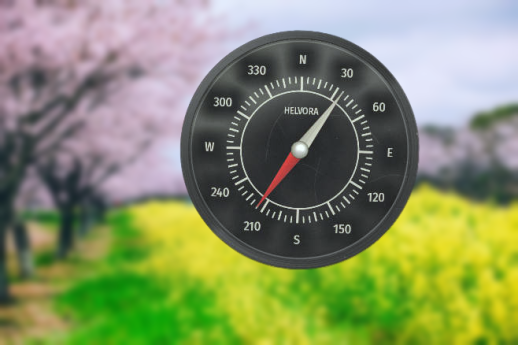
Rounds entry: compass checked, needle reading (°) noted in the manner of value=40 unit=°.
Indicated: value=215 unit=°
